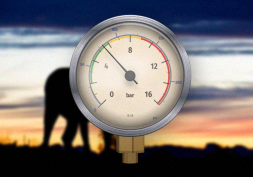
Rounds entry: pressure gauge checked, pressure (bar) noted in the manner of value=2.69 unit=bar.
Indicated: value=5.5 unit=bar
